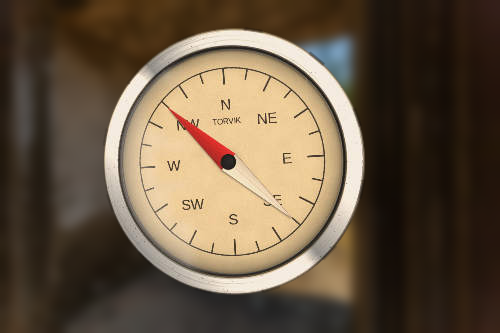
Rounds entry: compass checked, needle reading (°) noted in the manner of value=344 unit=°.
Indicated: value=315 unit=°
